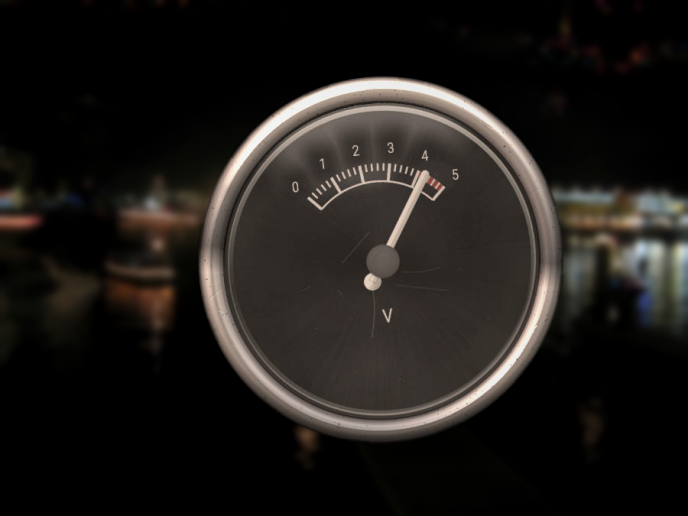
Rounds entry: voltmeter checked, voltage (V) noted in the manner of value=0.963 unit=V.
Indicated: value=4.2 unit=V
